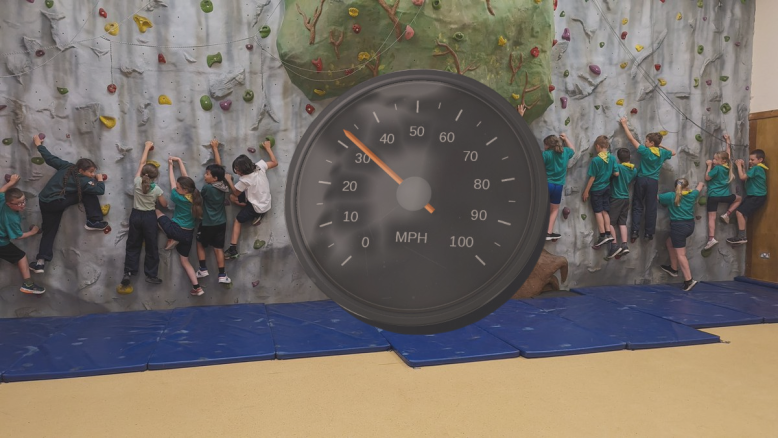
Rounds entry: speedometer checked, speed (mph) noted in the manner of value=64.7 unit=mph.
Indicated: value=32.5 unit=mph
